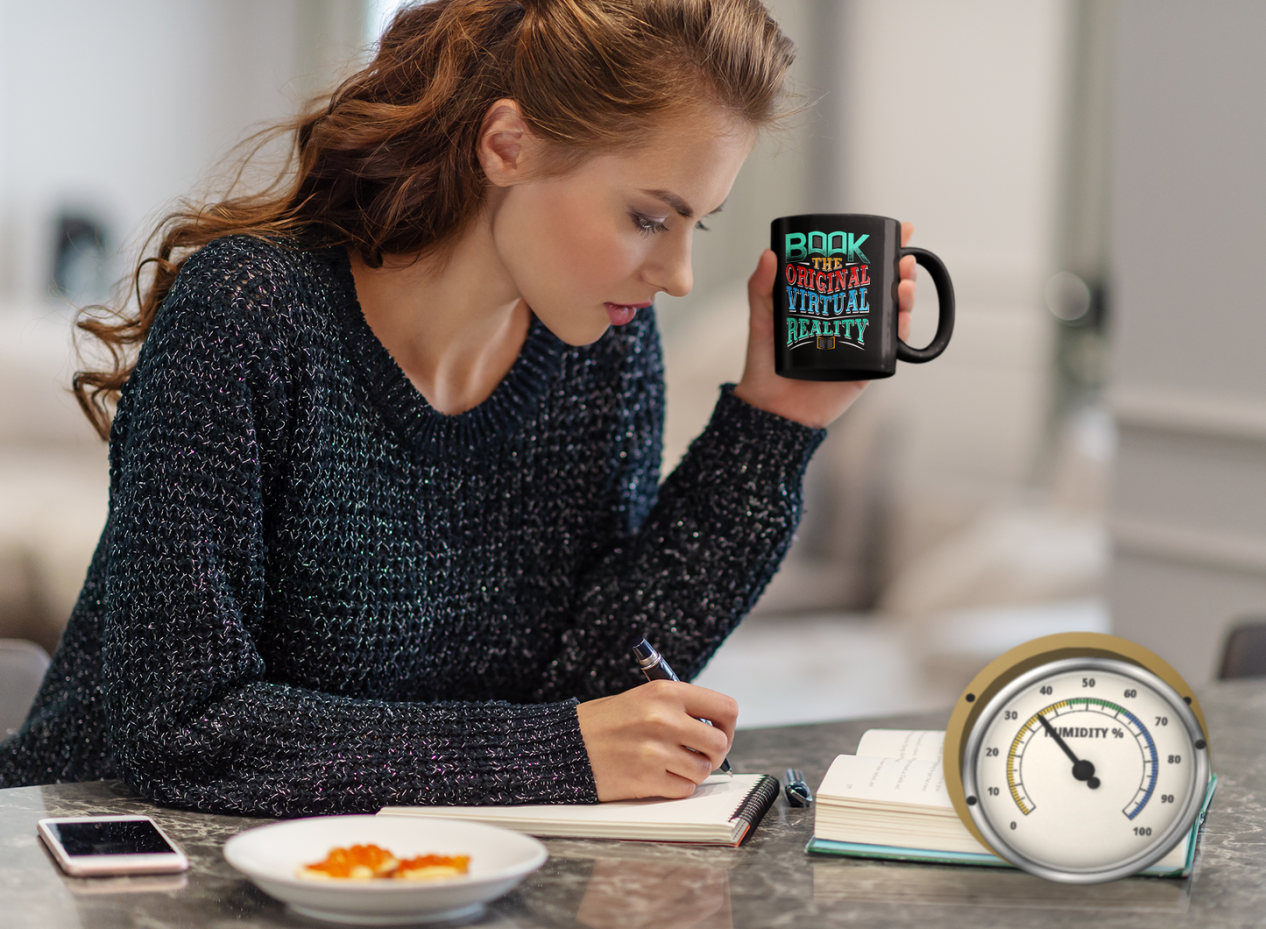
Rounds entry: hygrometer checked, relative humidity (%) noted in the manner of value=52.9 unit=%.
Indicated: value=35 unit=%
